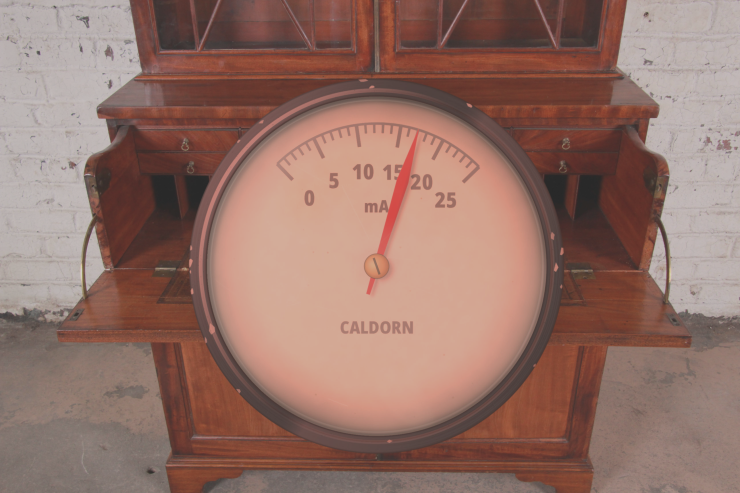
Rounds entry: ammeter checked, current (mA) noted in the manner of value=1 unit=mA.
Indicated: value=17 unit=mA
